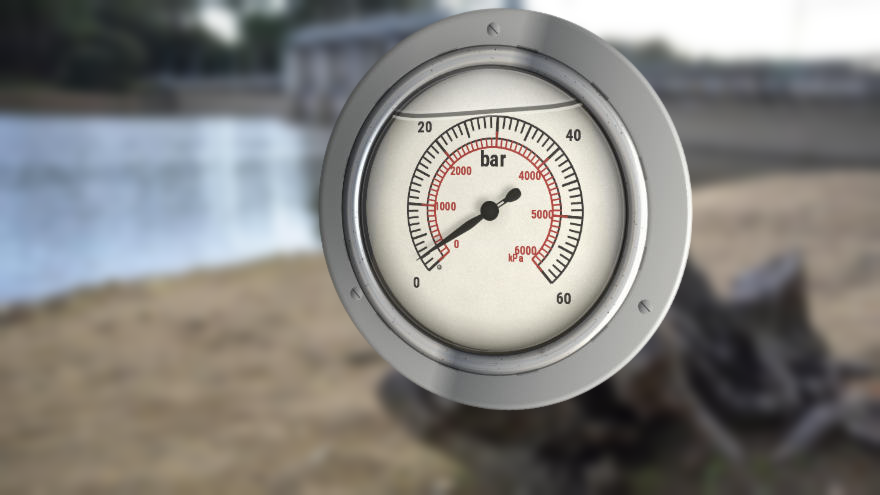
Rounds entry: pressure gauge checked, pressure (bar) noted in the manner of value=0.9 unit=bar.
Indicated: value=2 unit=bar
